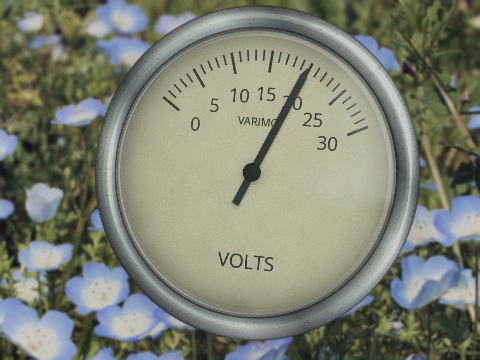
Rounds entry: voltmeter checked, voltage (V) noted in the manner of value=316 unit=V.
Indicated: value=20 unit=V
